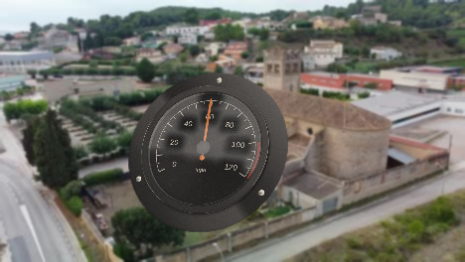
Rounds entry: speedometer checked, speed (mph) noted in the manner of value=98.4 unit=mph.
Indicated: value=60 unit=mph
